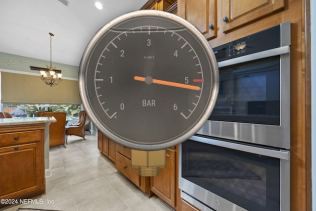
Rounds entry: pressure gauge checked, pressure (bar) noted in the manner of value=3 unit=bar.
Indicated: value=5.2 unit=bar
